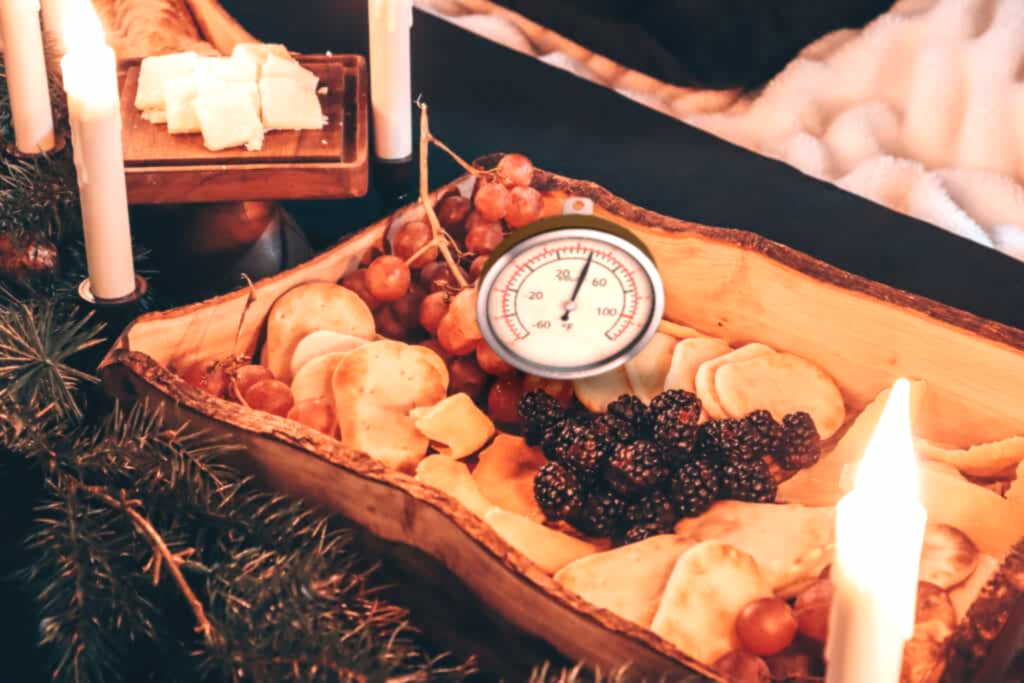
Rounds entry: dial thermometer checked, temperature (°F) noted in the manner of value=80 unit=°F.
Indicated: value=40 unit=°F
